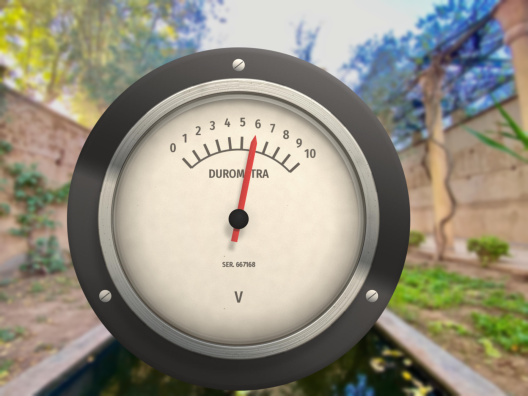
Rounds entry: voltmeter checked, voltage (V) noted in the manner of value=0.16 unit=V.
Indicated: value=6 unit=V
